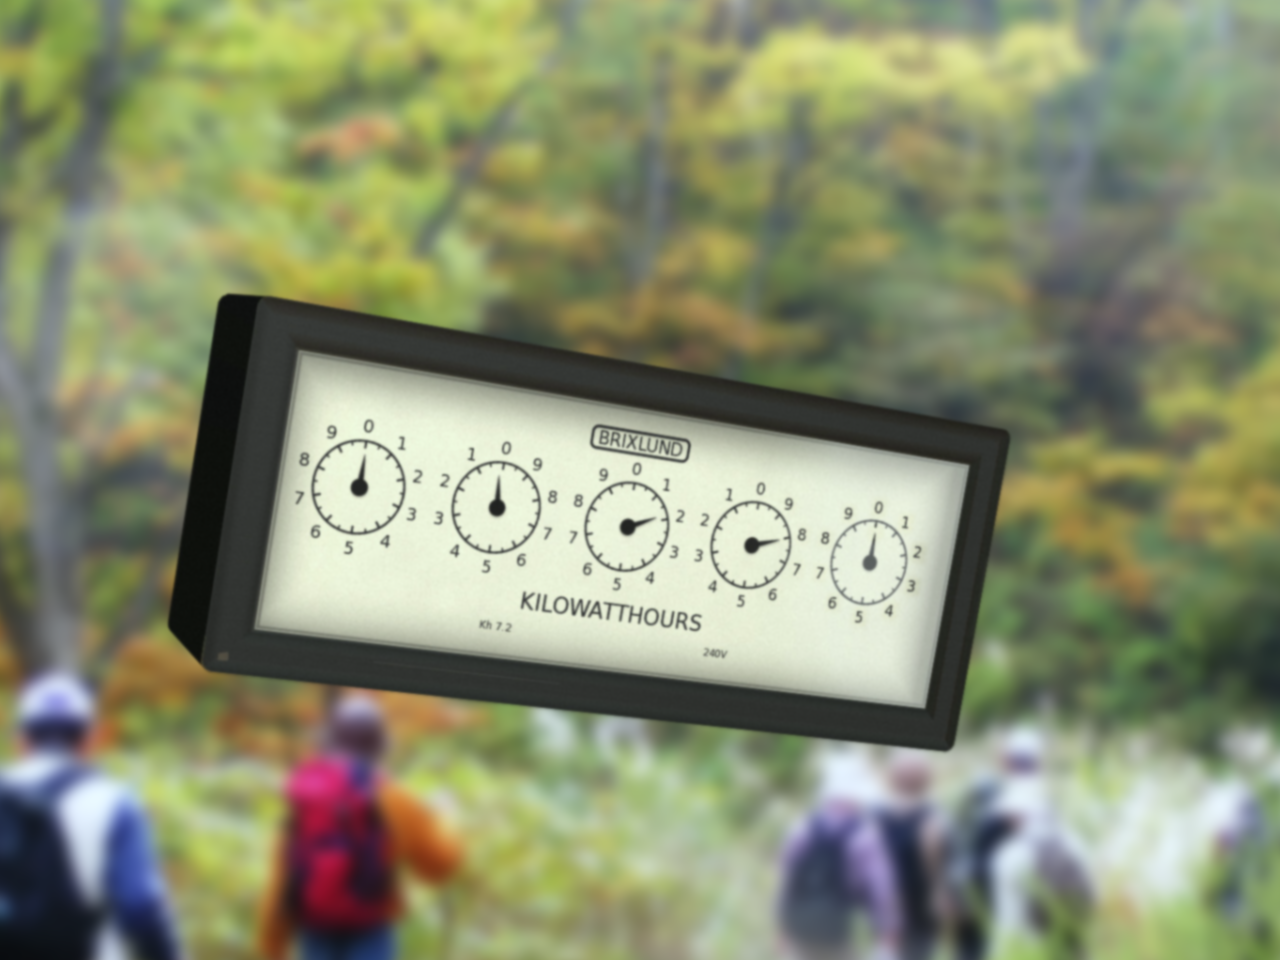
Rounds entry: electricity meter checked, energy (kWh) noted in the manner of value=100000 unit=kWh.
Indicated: value=180 unit=kWh
